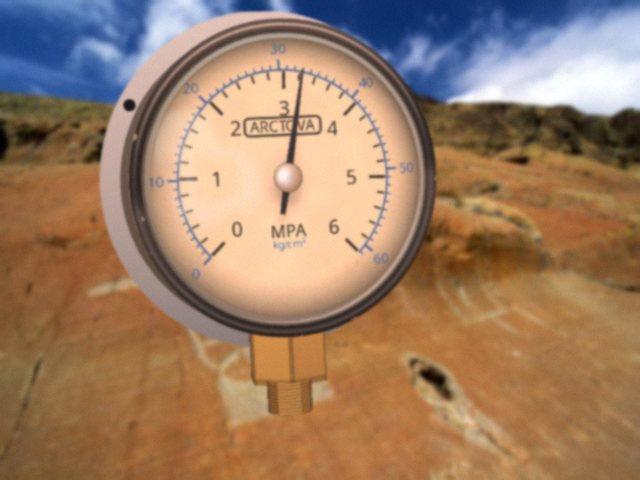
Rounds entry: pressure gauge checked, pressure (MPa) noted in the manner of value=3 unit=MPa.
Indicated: value=3.2 unit=MPa
